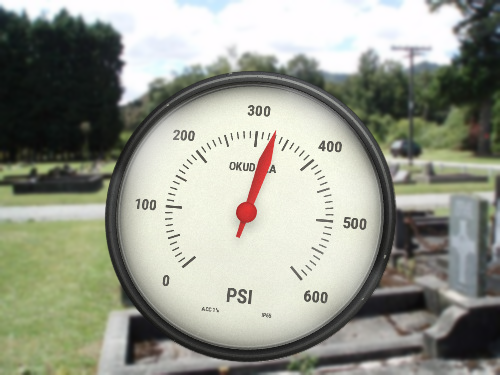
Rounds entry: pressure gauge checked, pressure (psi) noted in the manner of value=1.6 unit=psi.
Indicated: value=330 unit=psi
